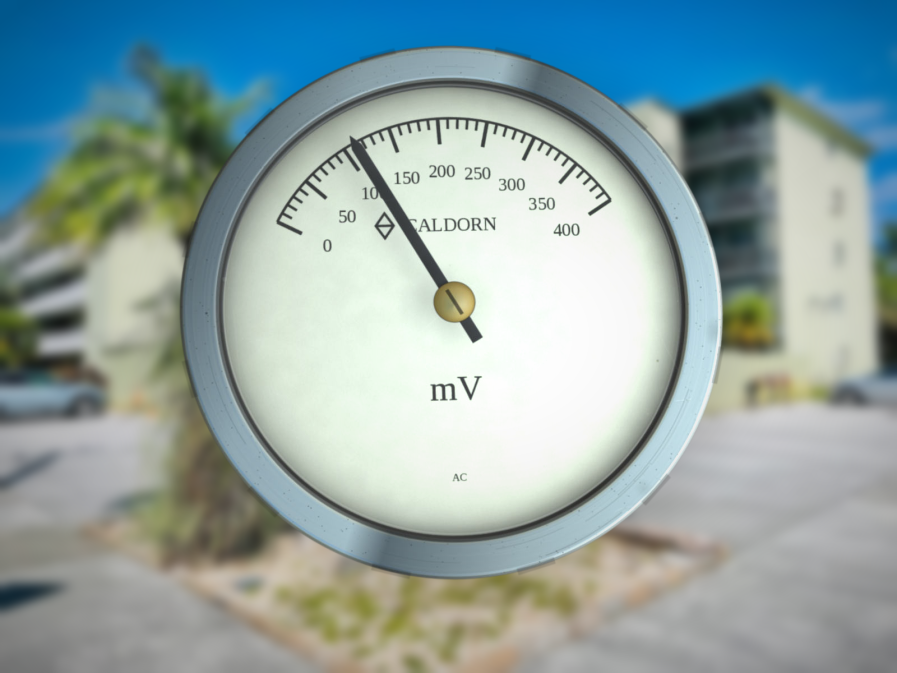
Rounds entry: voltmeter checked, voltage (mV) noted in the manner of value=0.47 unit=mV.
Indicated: value=110 unit=mV
